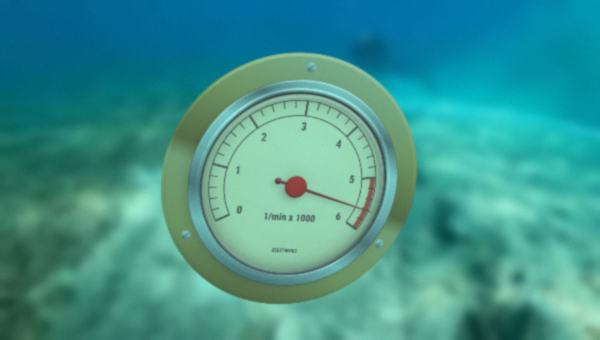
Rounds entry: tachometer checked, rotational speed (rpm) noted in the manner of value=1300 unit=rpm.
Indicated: value=5600 unit=rpm
